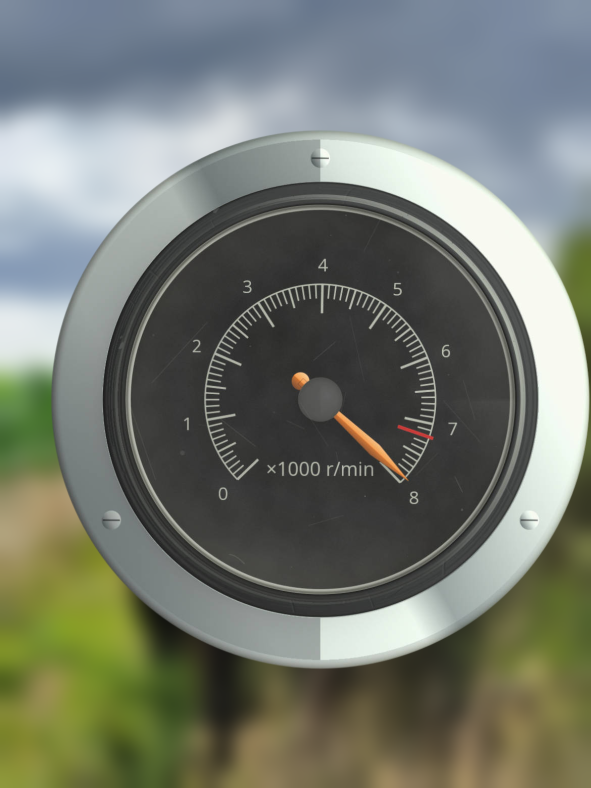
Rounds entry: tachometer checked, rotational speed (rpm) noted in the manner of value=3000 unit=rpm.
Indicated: value=7900 unit=rpm
